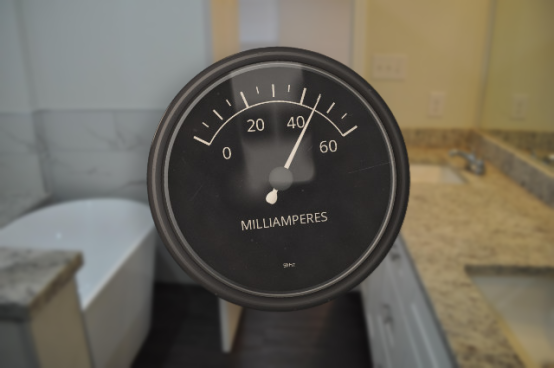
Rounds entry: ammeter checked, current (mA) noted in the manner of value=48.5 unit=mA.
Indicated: value=45 unit=mA
